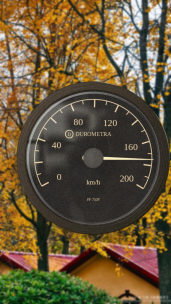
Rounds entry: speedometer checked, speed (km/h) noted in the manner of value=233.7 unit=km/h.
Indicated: value=175 unit=km/h
